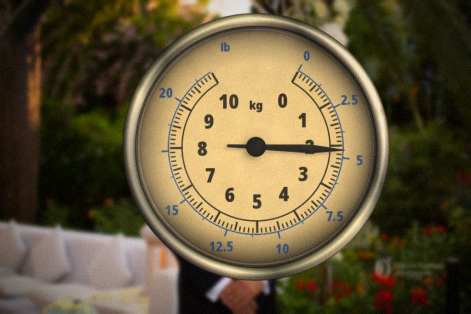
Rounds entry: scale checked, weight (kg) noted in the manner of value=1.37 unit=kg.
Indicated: value=2.1 unit=kg
